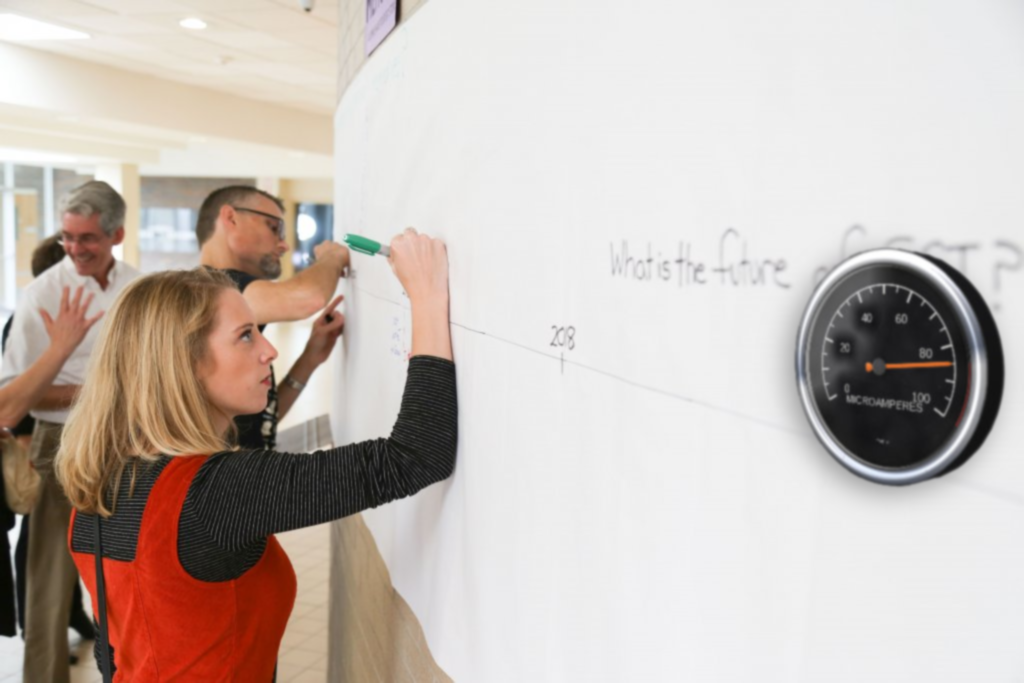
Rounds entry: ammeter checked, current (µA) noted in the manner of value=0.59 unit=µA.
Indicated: value=85 unit=µA
